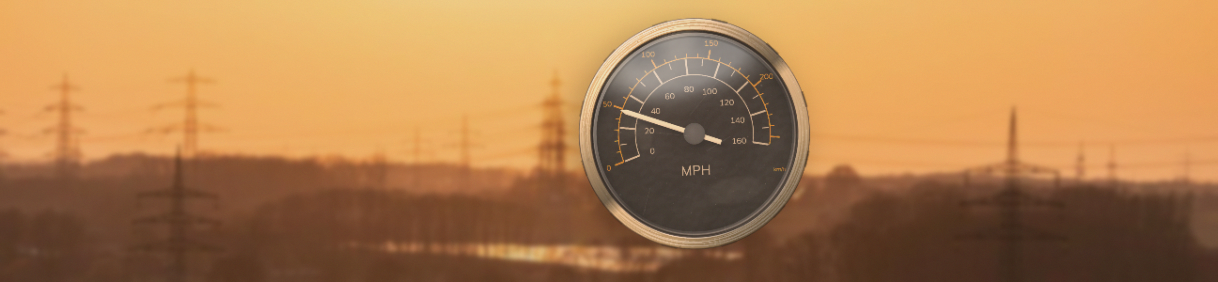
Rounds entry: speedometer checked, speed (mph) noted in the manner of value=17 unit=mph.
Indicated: value=30 unit=mph
